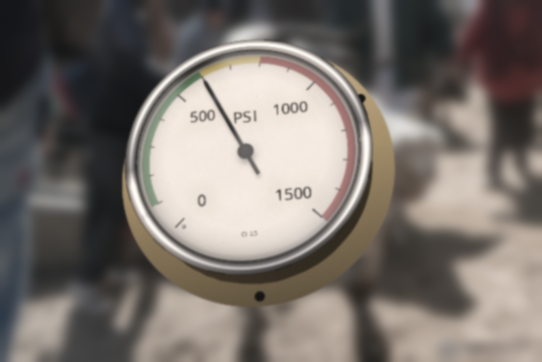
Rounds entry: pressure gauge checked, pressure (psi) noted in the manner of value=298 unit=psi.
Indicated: value=600 unit=psi
